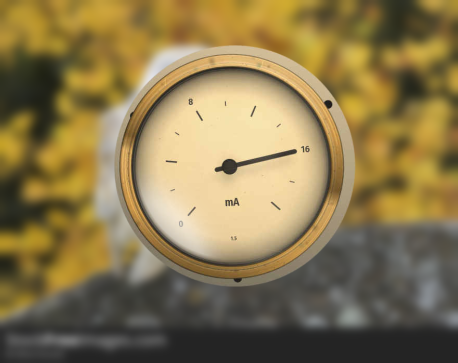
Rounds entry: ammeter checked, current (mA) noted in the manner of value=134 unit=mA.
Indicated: value=16 unit=mA
